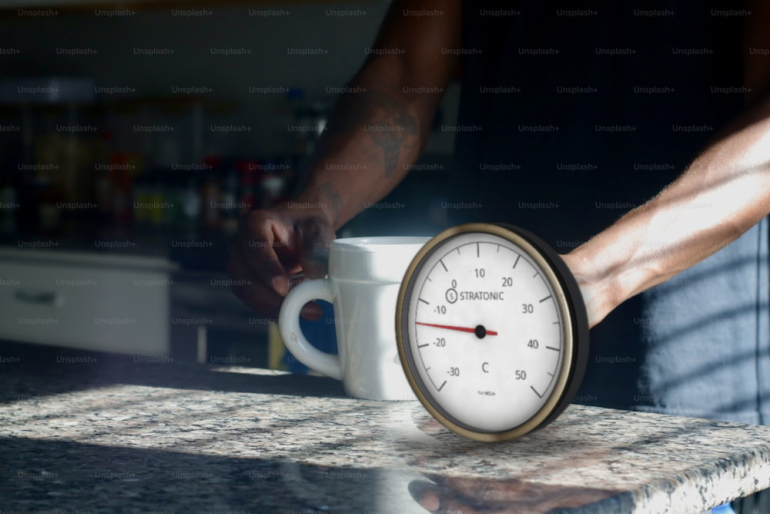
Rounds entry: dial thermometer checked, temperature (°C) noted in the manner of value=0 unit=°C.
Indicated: value=-15 unit=°C
